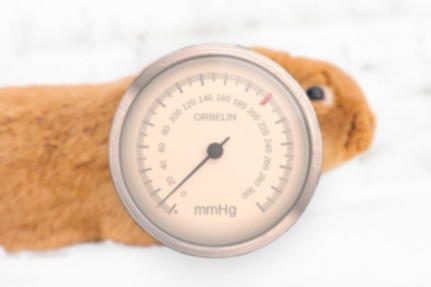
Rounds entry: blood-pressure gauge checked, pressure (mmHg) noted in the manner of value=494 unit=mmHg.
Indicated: value=10 unit=mmHg
